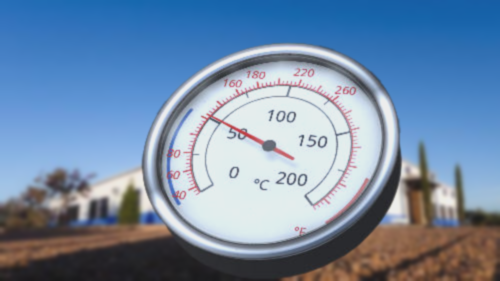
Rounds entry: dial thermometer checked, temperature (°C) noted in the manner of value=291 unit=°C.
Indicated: value=50 unit=°C
